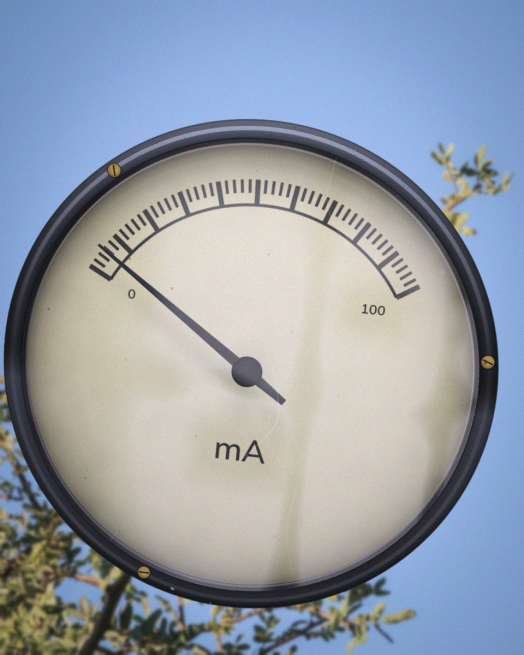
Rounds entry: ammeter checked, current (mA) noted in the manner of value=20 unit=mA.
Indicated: value=6 unit=mA
